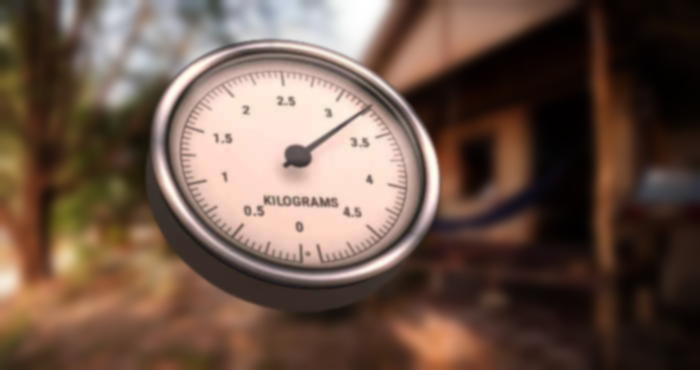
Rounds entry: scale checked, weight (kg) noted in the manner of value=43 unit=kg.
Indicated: value=3.25 unit=kg
